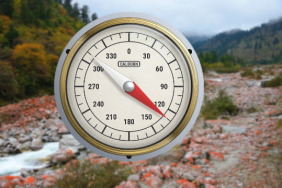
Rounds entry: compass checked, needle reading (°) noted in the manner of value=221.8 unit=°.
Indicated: value=130 unit=°
